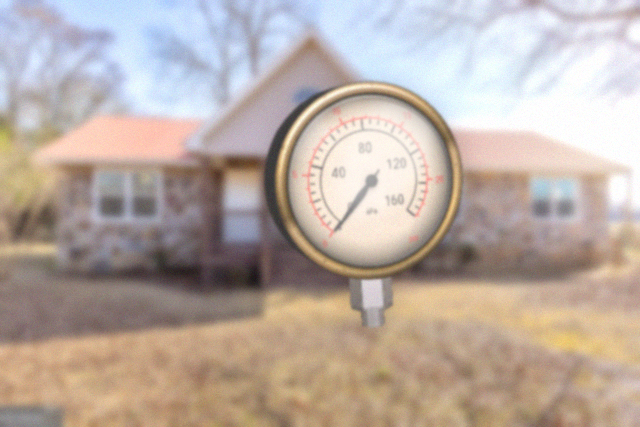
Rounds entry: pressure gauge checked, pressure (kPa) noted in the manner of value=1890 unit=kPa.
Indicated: value=0 unit=kPa
